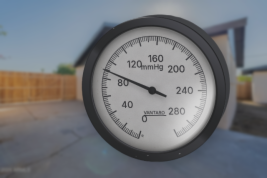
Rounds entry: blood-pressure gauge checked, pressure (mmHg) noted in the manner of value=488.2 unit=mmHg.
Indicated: value=90 unit=mmHg
